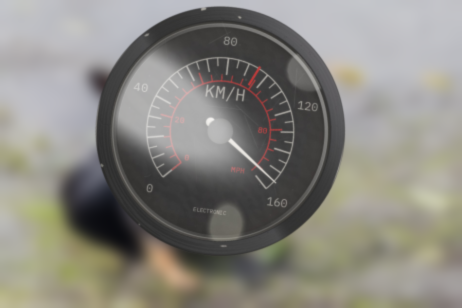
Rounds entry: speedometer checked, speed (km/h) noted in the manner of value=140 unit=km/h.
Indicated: value=155 unit=km/h
